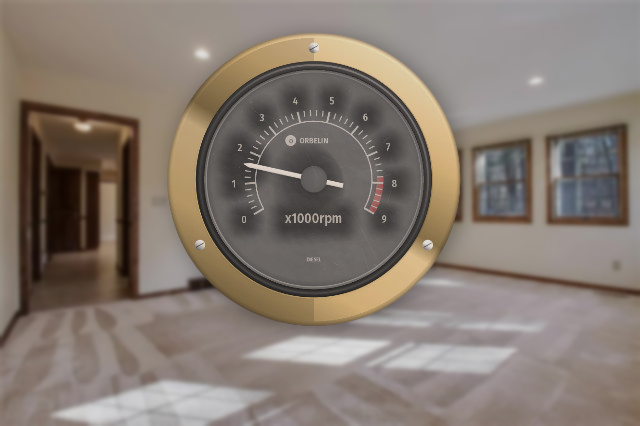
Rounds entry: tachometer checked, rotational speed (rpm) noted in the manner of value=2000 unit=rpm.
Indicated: value=1600 unit=rpm
